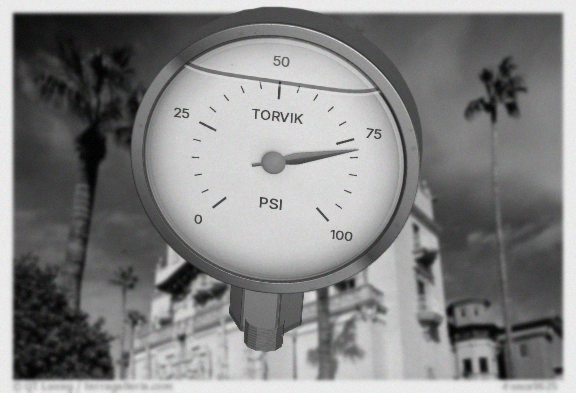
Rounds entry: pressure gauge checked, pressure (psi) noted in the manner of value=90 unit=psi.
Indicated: value=77.5 unit=psi
